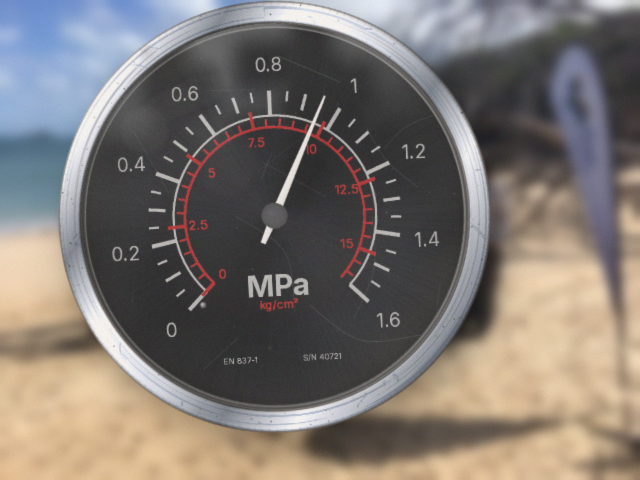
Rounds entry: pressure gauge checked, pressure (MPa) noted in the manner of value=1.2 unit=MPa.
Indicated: value=0.95 unit=MPa
